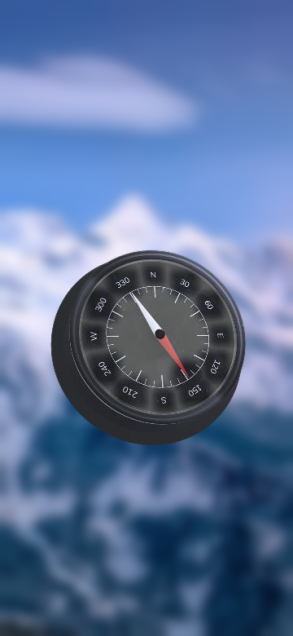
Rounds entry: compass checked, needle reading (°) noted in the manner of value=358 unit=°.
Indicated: value=150 unit=°
